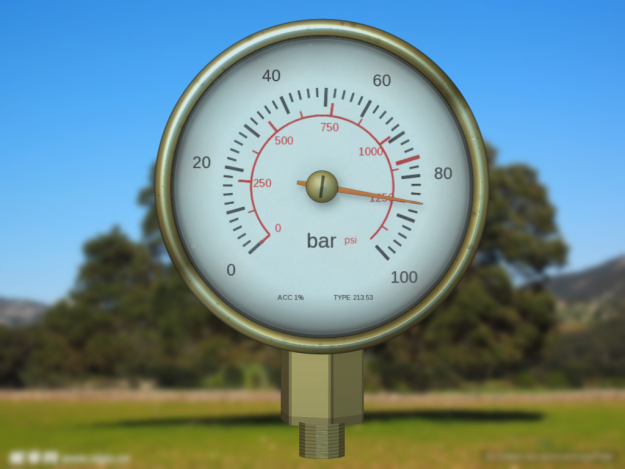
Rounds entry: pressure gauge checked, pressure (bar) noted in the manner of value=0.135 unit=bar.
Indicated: value=86 unit=bar
